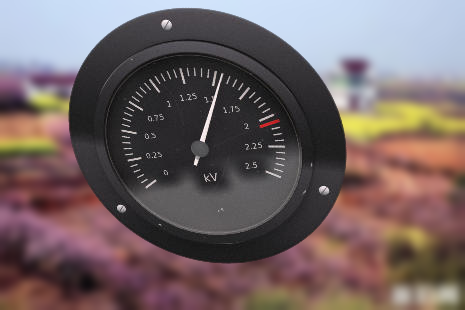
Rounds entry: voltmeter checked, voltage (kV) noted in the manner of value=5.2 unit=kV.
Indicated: value=1.55 unit=kV
